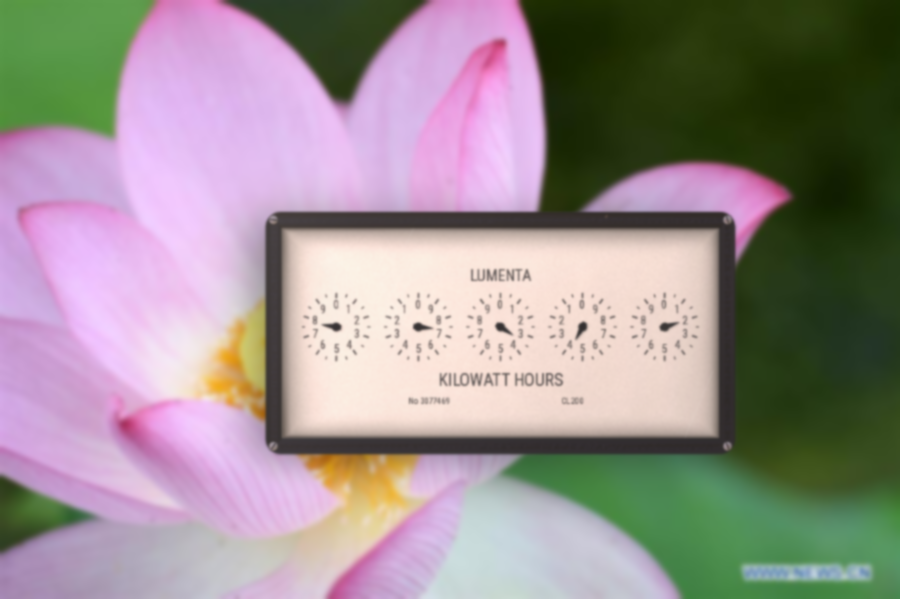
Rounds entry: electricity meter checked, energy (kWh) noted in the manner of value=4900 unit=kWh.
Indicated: value=77342 unit=kWh
